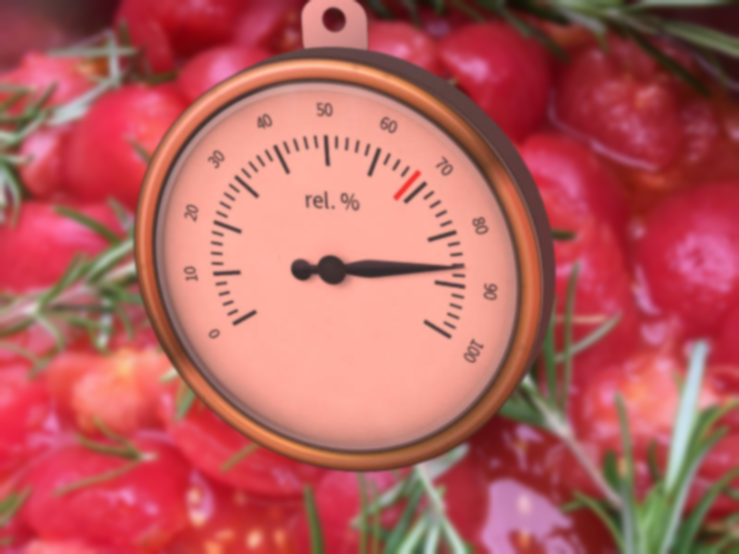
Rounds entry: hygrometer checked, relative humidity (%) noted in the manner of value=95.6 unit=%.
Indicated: value=86 unit=%
